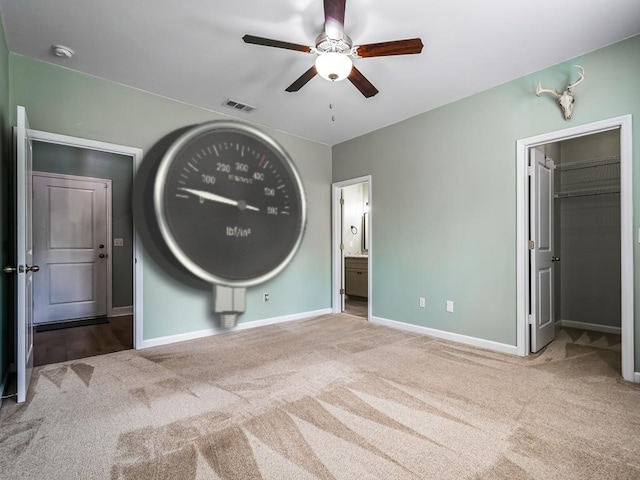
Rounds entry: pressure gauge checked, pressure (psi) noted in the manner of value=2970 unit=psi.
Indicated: value=20 unit=psi
